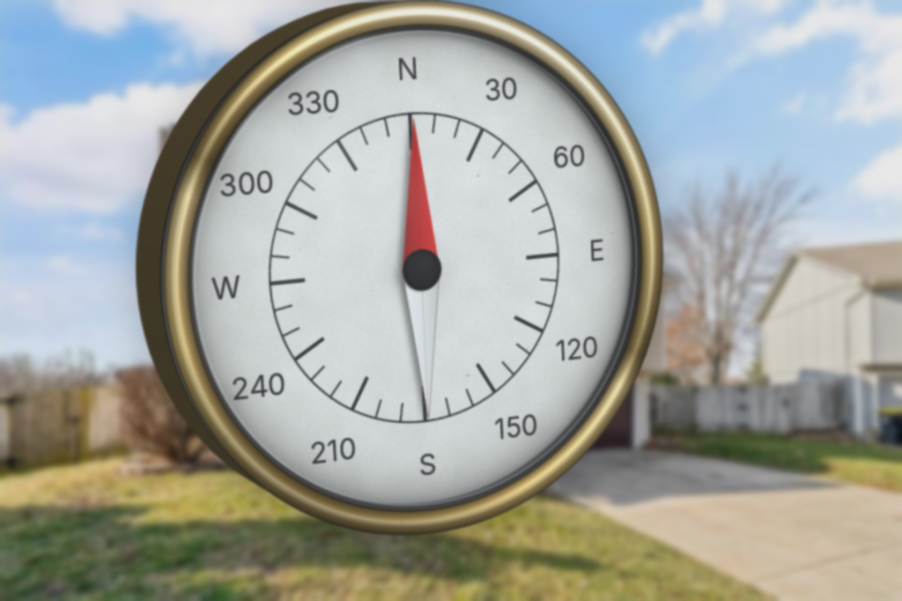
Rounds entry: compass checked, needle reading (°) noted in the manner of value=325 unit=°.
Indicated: value=0 unit=°
